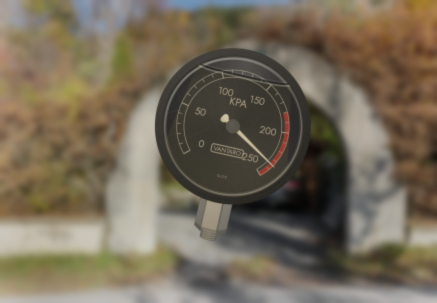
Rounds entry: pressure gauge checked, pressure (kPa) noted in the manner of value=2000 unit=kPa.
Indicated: value=235 unit=kPa
